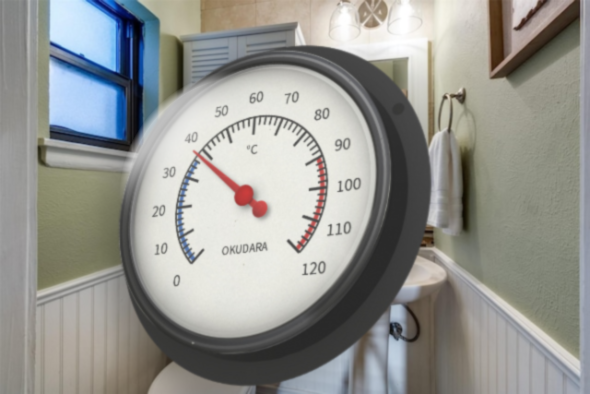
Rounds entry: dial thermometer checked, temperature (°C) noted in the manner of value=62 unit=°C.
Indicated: value=38 unit=°C
